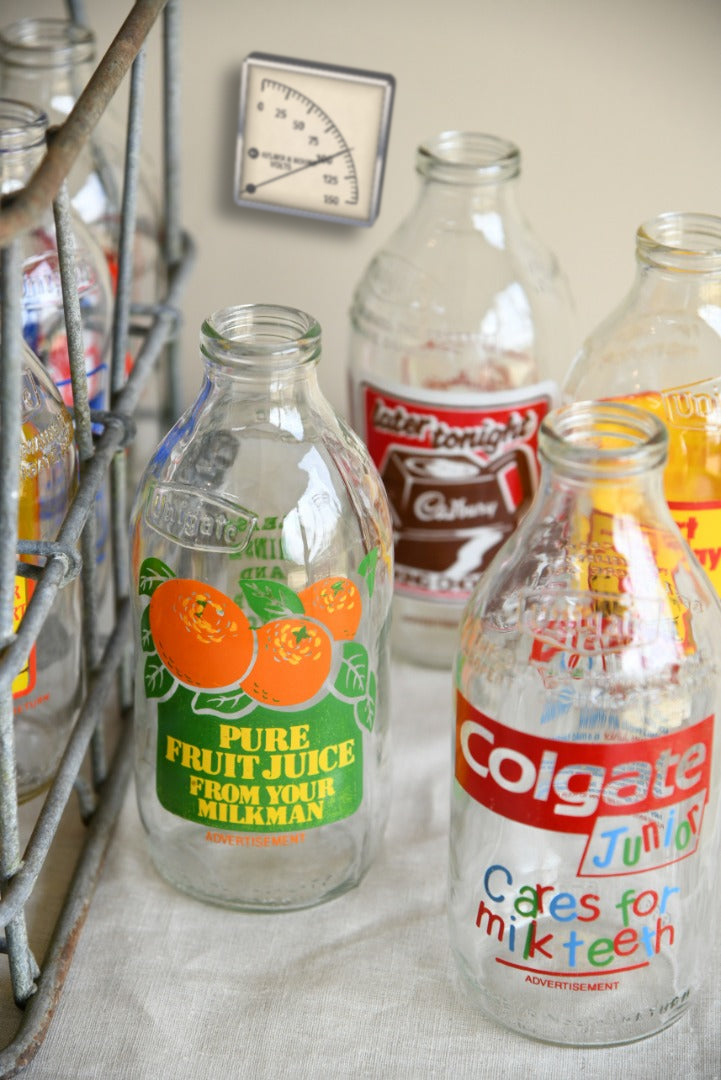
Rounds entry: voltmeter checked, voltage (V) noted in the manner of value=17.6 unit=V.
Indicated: value=100 unit=V
